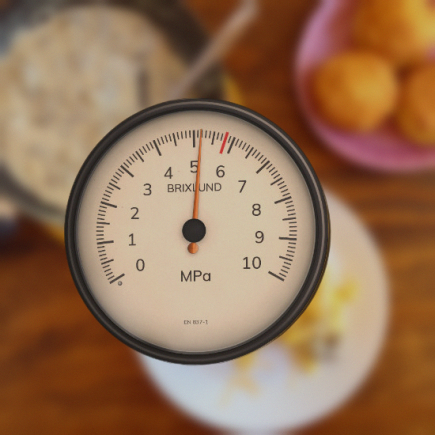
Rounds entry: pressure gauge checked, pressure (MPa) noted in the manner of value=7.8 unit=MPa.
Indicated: value=5.2 unit=MPa
